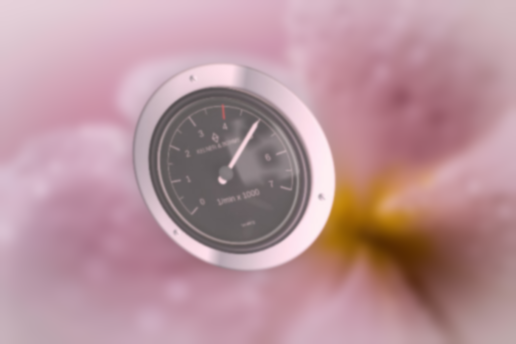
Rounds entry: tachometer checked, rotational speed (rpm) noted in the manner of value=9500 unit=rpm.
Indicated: value=5000 unit=rpm
